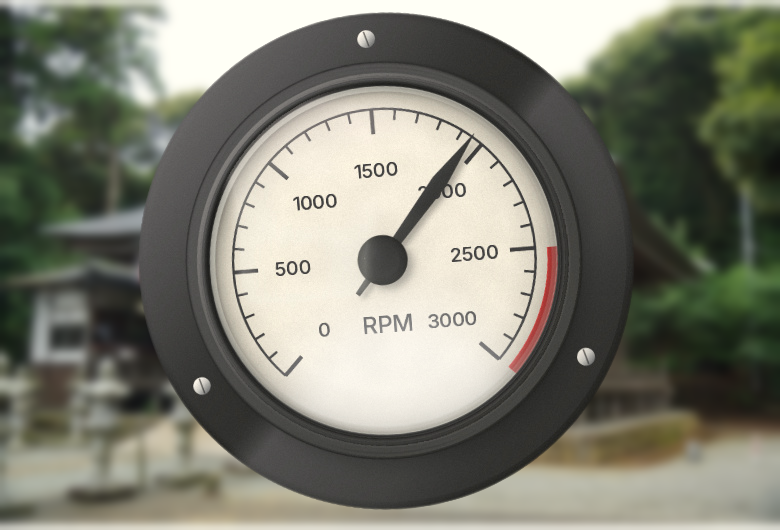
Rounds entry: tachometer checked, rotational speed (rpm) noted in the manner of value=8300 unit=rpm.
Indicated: value=1950 unit=rpm
